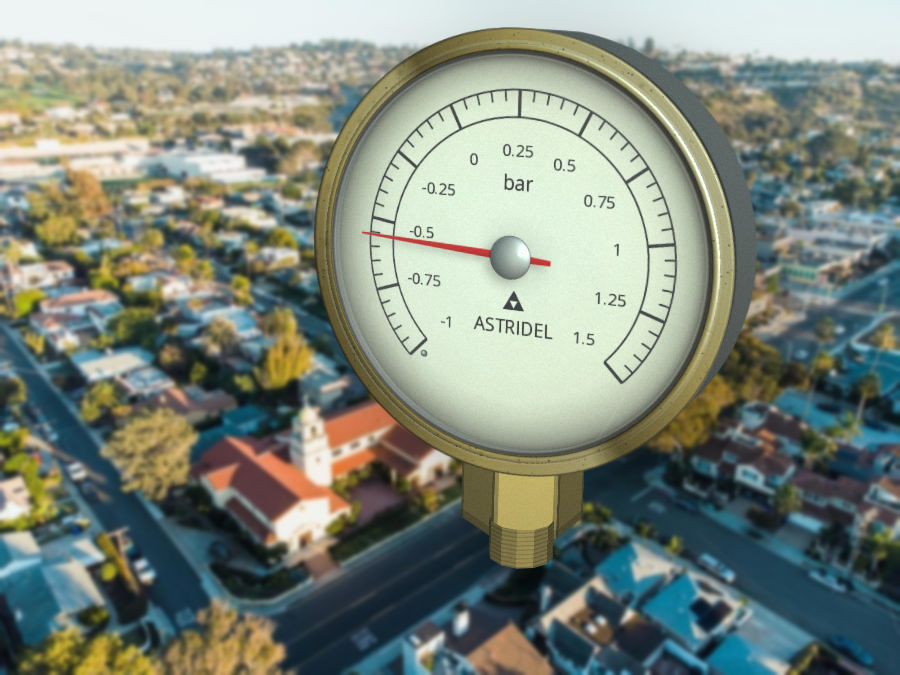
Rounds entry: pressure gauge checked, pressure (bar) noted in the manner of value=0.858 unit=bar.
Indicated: value=-0.55 unit=bar
